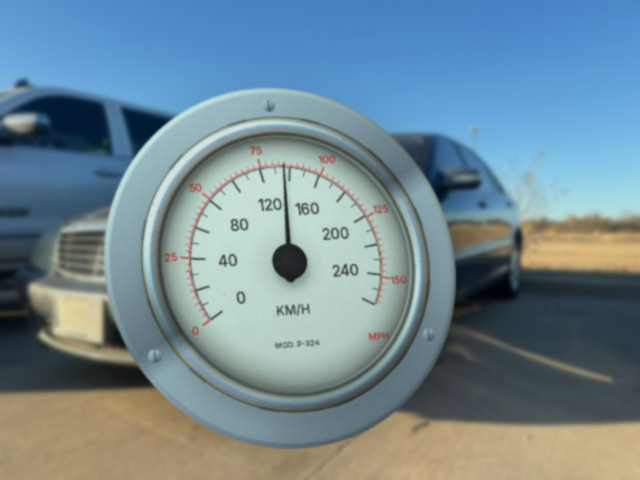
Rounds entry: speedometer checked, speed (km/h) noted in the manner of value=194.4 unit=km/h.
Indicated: value=135 unit=km/h
